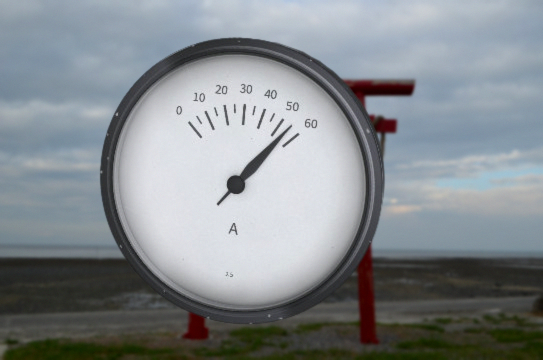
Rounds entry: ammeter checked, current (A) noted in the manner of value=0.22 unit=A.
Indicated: value=55 unit=A
